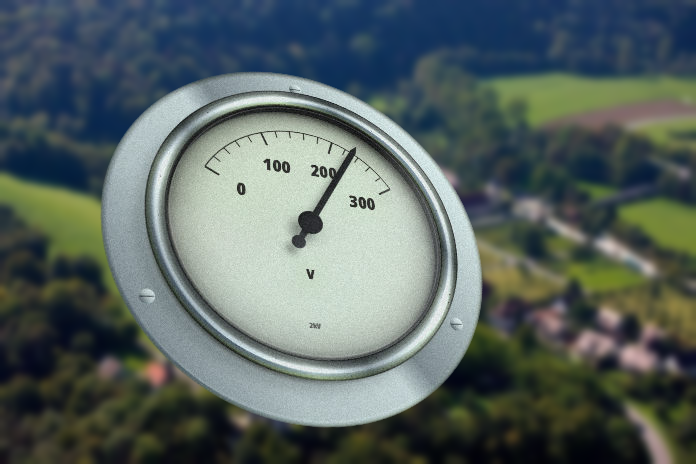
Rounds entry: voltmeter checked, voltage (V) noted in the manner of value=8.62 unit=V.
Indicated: value=230 unit=V
